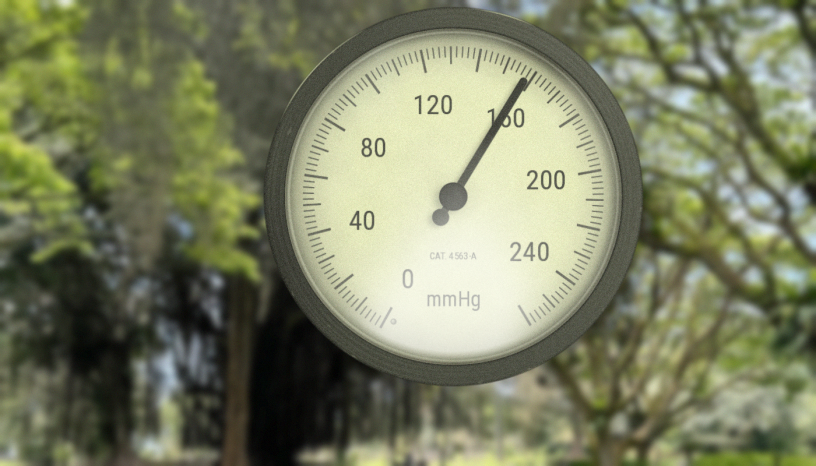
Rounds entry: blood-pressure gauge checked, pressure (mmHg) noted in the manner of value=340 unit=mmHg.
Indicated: value=158 unit=mmHg
